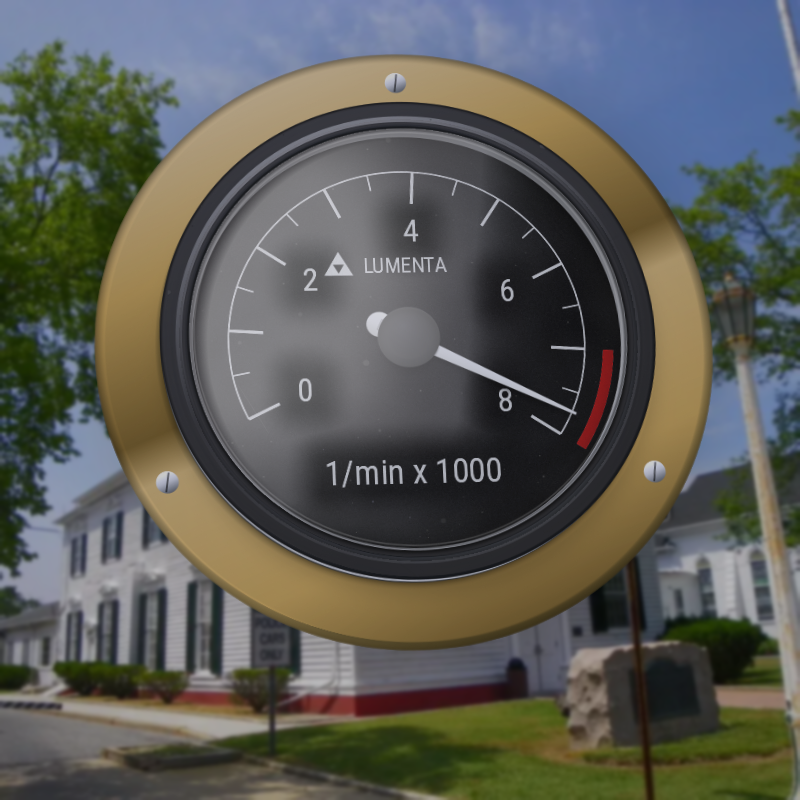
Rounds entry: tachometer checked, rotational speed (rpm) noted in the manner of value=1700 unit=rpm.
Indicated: value=7750 unit=rpm
